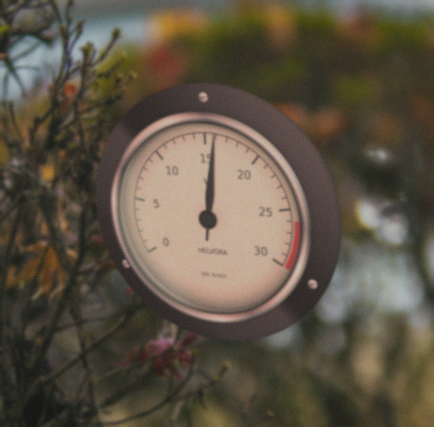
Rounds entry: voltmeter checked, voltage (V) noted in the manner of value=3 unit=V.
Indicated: value=16 unit=V
